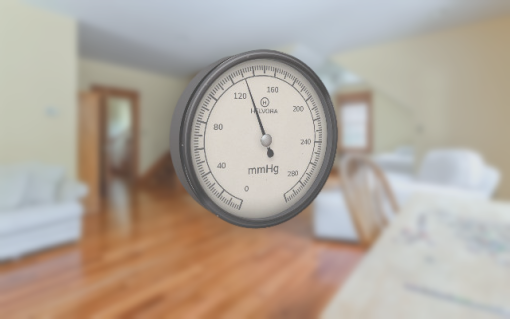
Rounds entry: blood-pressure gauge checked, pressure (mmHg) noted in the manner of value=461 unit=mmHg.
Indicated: value=130 unit=mmHg
